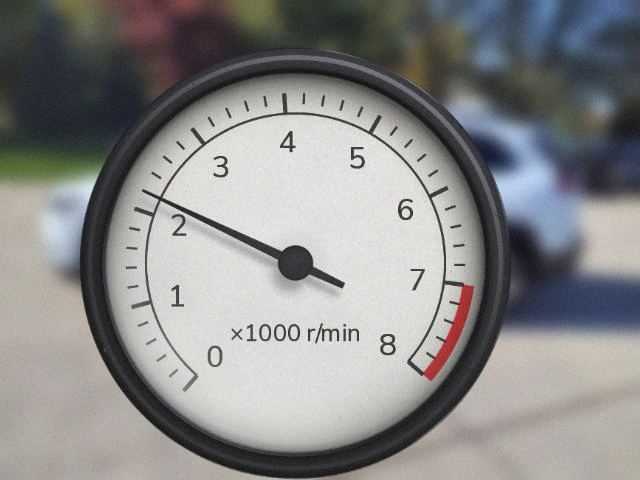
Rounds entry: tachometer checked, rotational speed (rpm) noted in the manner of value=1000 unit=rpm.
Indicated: value=2200 unit=rpm
